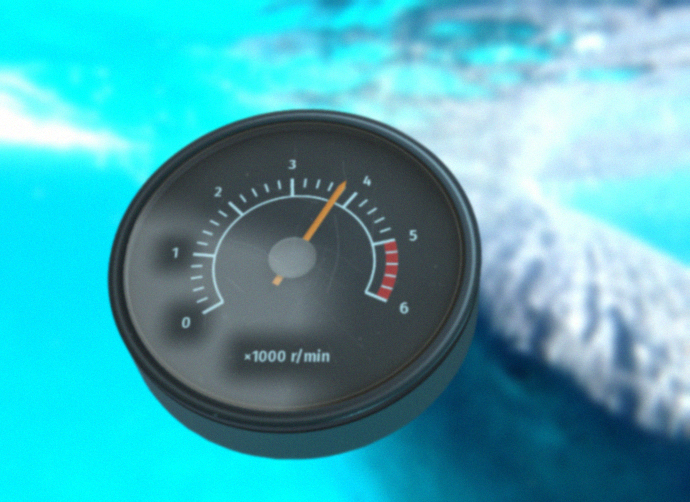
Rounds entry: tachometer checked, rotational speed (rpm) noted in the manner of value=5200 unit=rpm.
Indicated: value=3800 unit=rpm
